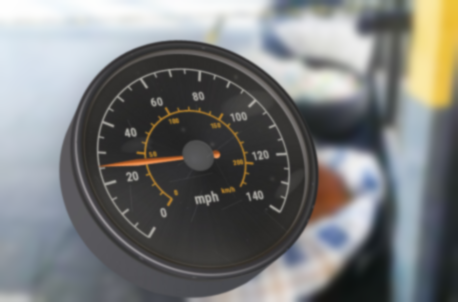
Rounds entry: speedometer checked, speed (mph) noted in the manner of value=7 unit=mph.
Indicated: value=25 unit=mph
